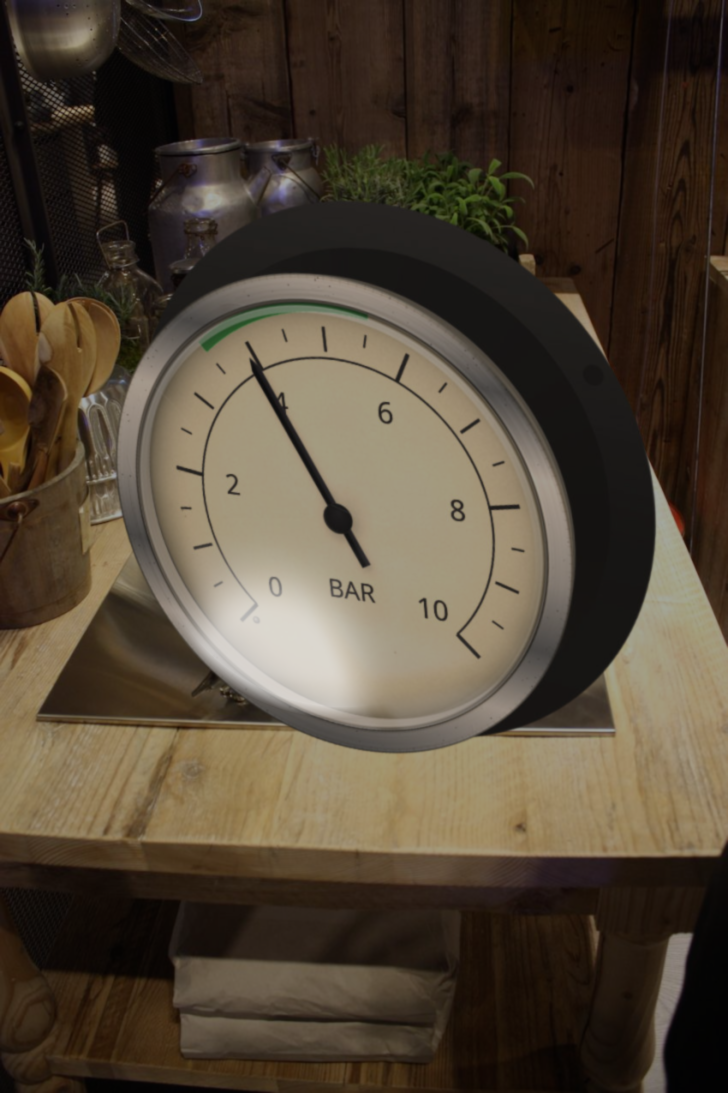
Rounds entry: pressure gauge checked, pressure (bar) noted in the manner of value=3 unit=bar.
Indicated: value=4 unit=bar
